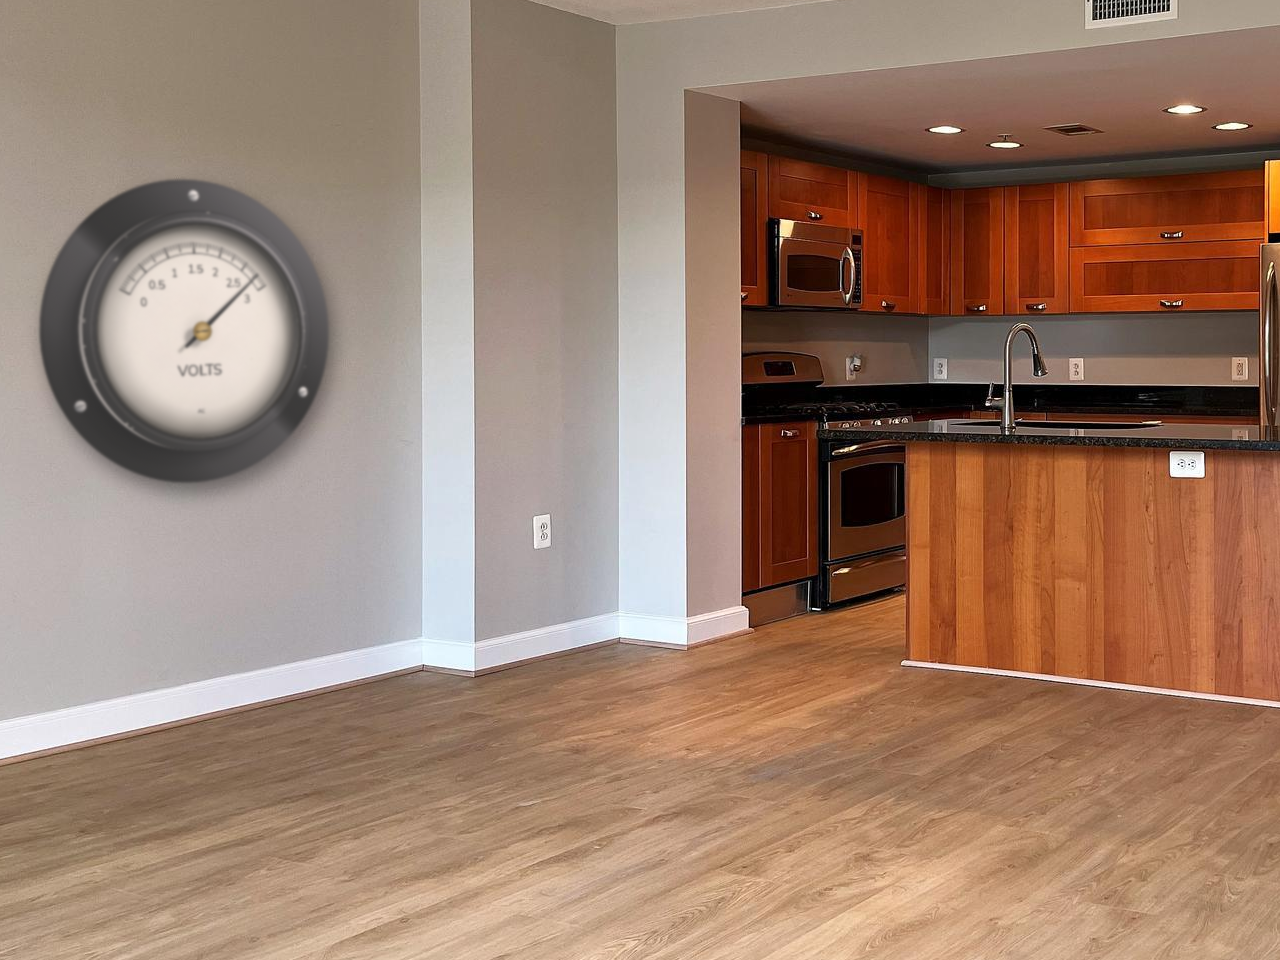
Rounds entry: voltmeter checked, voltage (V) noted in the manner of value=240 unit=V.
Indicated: value=2.75 unit=V
